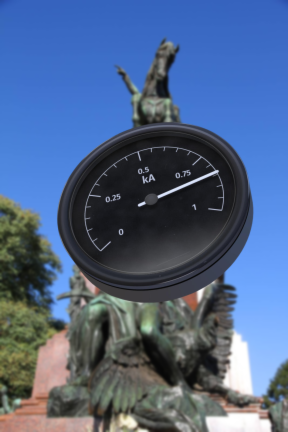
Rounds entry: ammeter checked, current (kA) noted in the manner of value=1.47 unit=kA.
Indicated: value=0.85 unit=kA
